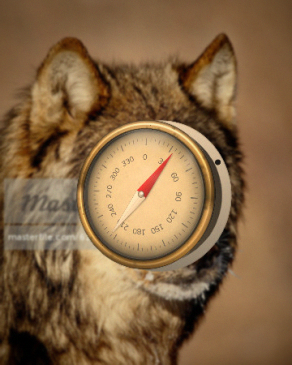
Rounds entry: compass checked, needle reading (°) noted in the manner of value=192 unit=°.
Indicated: value=35 unit=°
